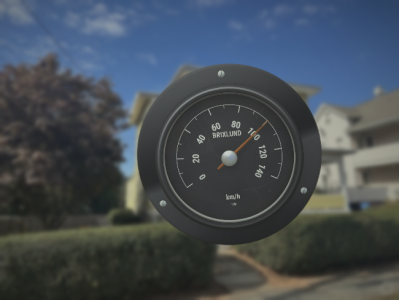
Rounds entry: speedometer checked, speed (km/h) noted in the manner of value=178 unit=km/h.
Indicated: value=100 unit=km/h
